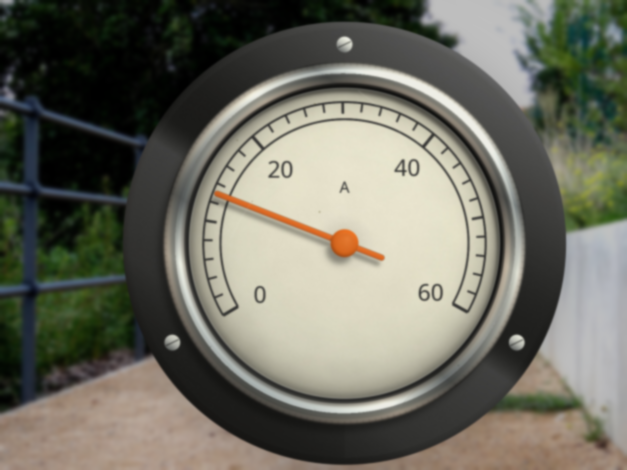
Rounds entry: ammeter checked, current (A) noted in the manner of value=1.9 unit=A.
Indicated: value=13 unit=A
